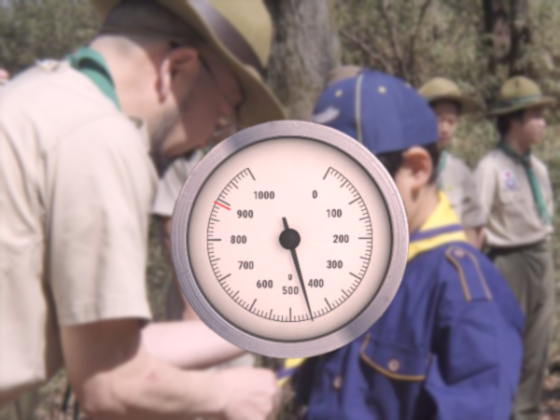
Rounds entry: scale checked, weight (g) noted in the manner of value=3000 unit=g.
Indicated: value=450 unit=g
